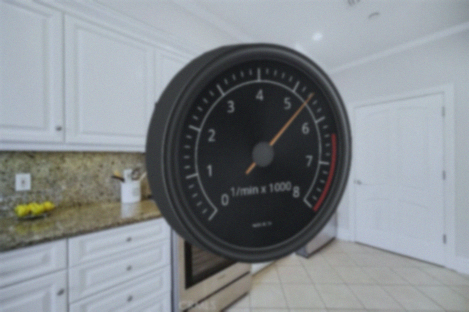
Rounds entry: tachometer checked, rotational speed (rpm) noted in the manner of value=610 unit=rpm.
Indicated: value=5400 unit=rpm
